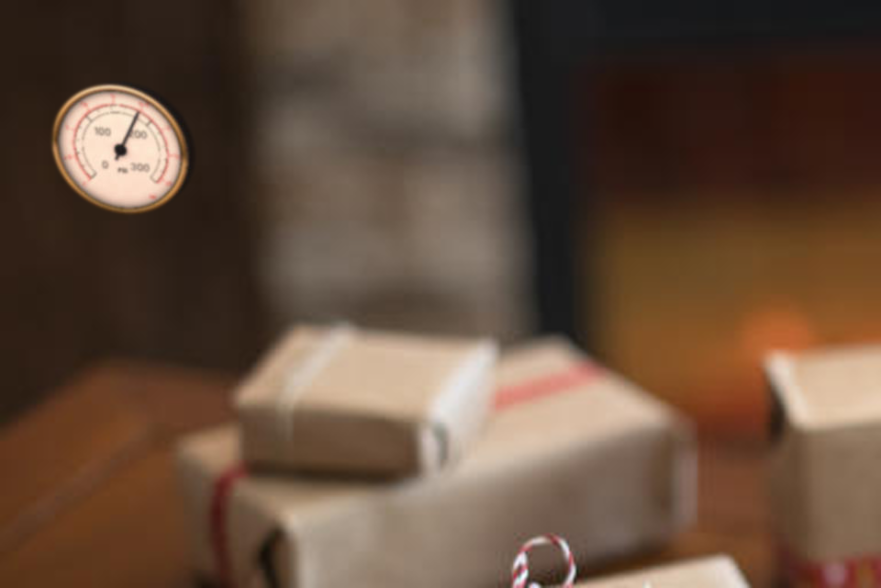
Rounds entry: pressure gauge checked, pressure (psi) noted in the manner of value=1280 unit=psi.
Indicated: value=180 unit=psi
